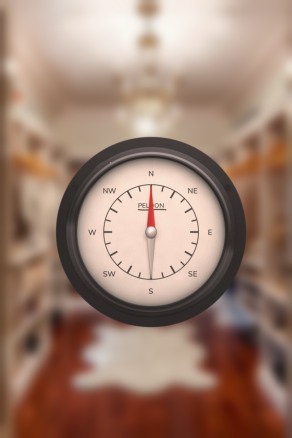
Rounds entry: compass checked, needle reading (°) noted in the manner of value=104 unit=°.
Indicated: value=0 unit=°
